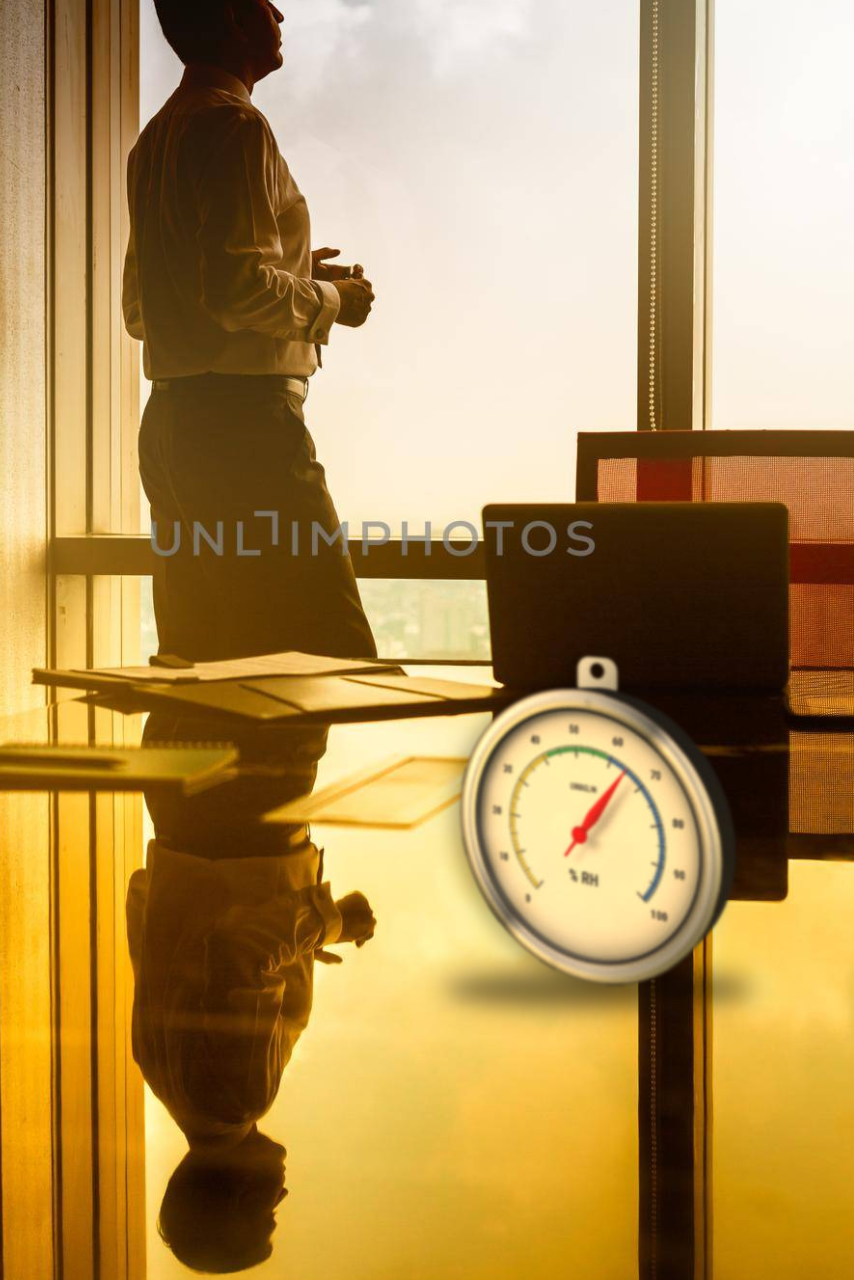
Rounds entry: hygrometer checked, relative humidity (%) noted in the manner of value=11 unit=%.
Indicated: value=65 unit=%
